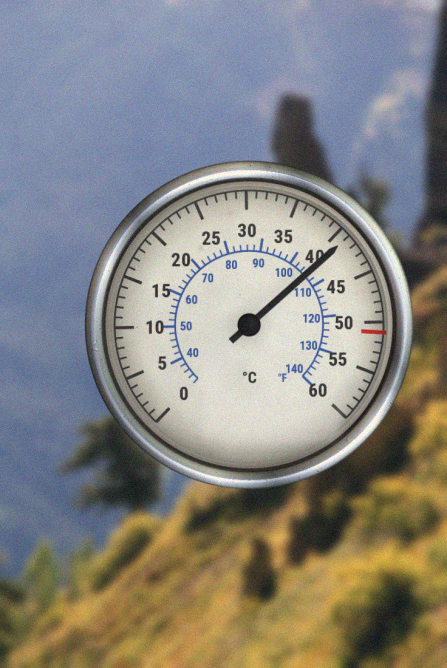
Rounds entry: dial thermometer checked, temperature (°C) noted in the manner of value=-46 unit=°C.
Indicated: value=41 unit=°C
